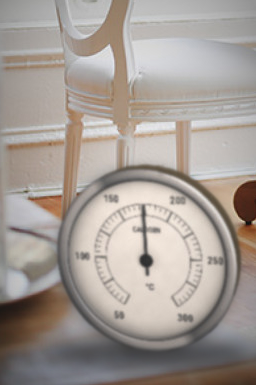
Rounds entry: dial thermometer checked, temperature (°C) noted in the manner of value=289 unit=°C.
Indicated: value=175 unit=°C
